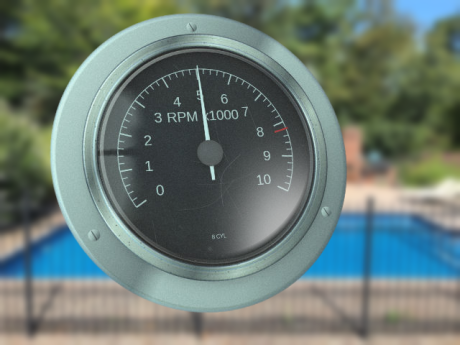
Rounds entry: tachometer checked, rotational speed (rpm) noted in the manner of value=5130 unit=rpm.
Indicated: value=5000 unit=rpm
